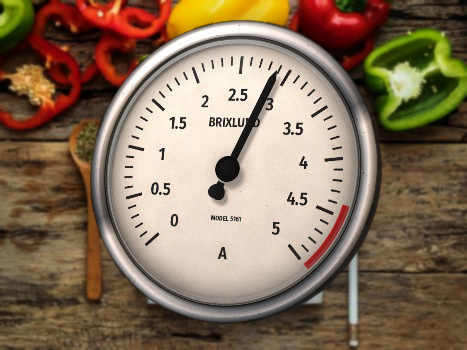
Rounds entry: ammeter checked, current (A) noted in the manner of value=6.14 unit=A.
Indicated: value=2.9 unit=A
